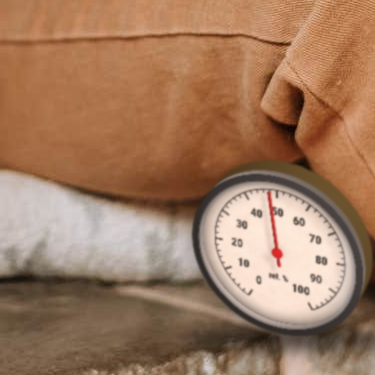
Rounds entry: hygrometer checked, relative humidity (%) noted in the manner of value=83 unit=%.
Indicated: value=48 unit=%
